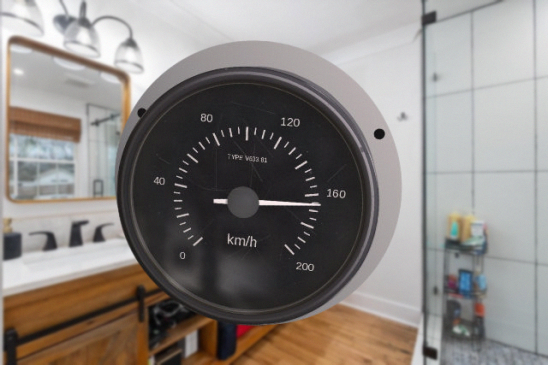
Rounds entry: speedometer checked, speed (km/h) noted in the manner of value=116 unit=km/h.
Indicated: value=165 unit=km/h
